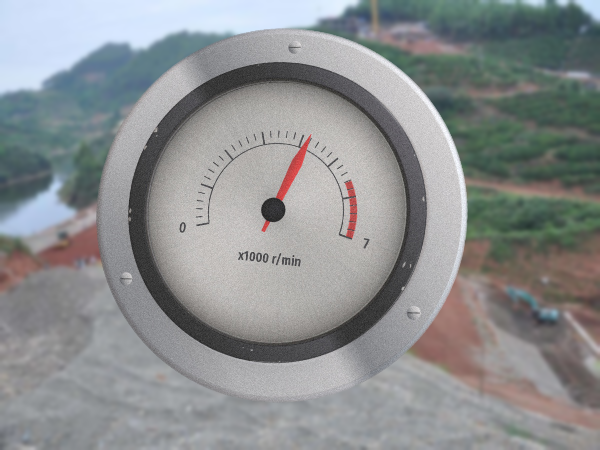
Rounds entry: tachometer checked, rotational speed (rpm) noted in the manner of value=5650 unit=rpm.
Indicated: value=4200 unit=rpm
